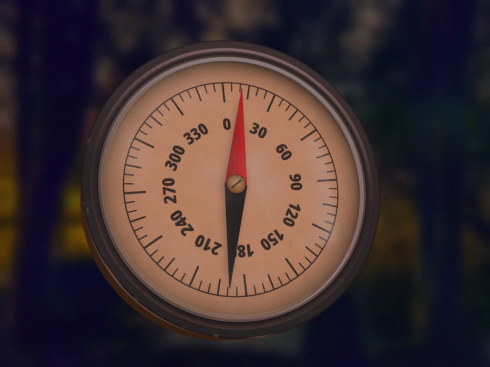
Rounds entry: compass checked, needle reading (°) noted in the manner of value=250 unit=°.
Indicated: value=10 unit=°
